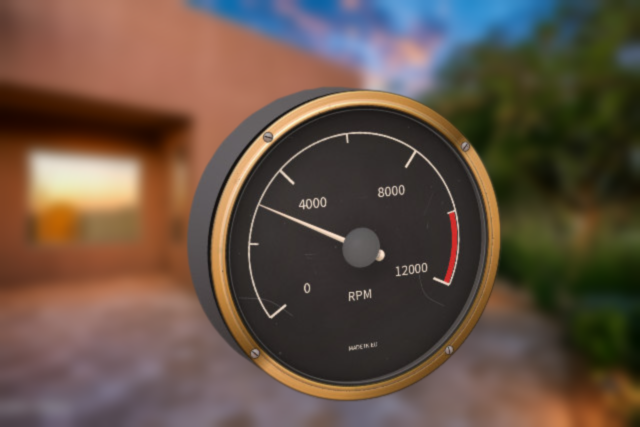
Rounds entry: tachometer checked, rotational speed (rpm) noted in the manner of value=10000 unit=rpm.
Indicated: value=3000 unit=rpm
